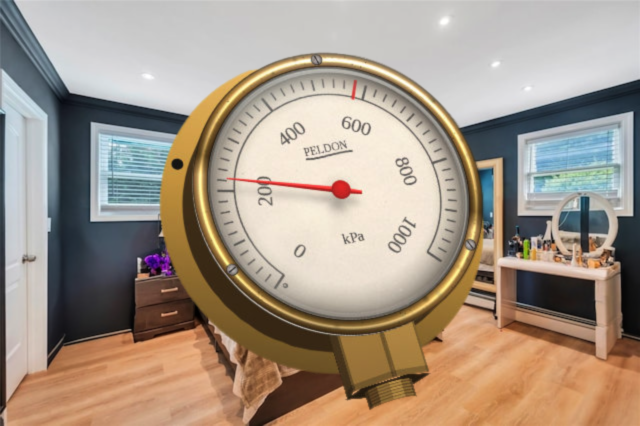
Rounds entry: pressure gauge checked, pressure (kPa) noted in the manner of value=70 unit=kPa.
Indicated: value=220 unit=kPa
